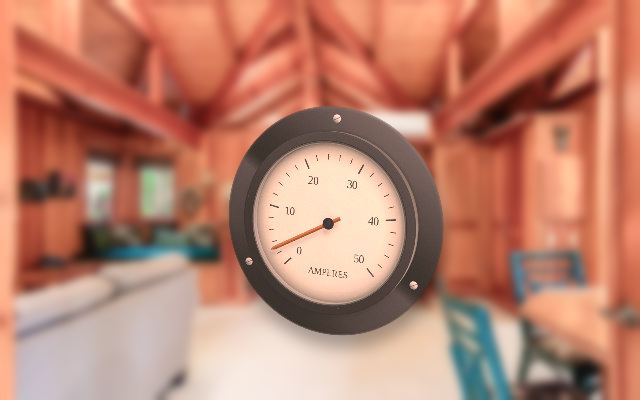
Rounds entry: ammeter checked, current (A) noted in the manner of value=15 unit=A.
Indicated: value=3 unit=A
